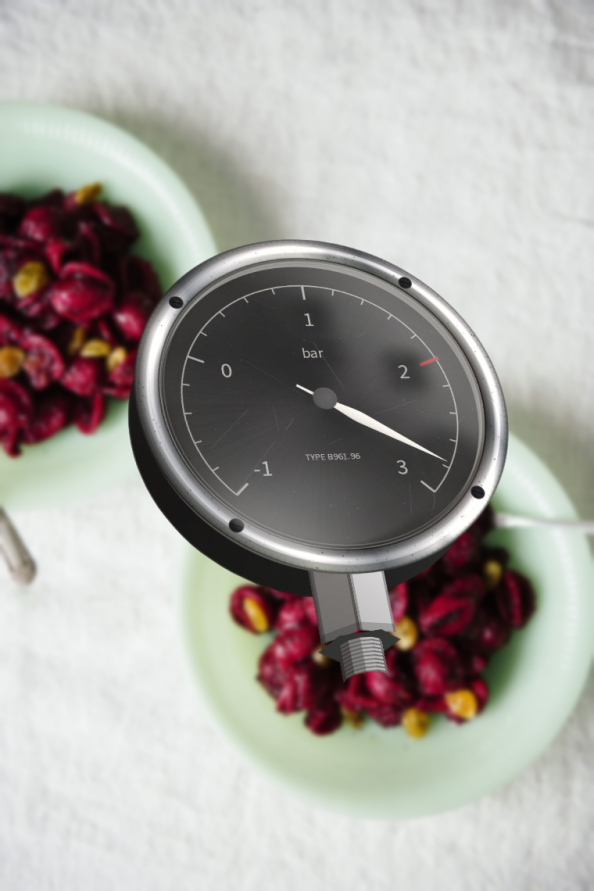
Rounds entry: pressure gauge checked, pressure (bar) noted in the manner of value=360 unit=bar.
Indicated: value=2.8 unit=bar
